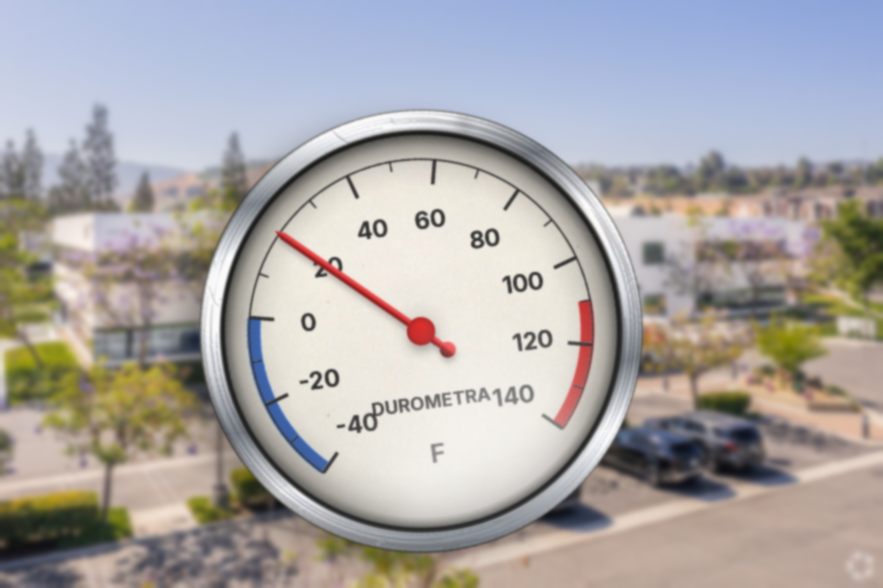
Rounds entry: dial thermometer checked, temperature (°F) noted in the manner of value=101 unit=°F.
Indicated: value=20 unit=°F
